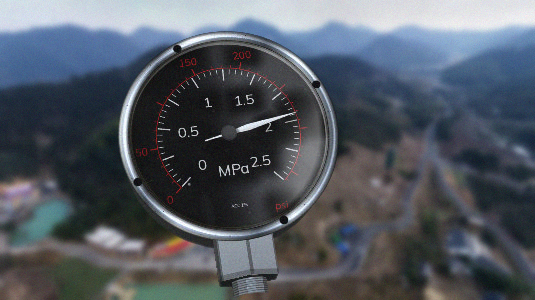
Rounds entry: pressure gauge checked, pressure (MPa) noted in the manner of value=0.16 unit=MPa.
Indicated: value=1.95 unit=MPa
